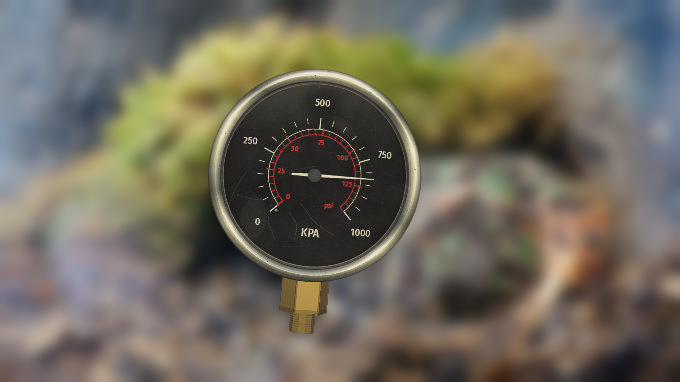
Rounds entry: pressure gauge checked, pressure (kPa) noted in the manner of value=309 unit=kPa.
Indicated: value=825 unit=kPa
